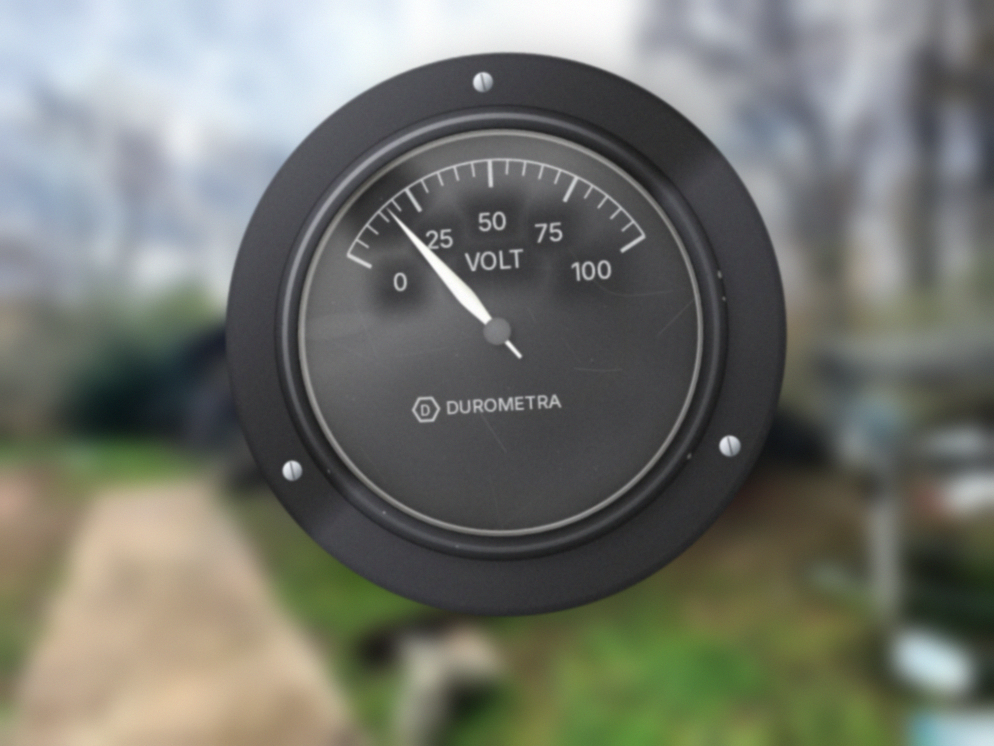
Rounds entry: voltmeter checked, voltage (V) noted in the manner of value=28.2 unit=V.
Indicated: value=17.5 unit=V
